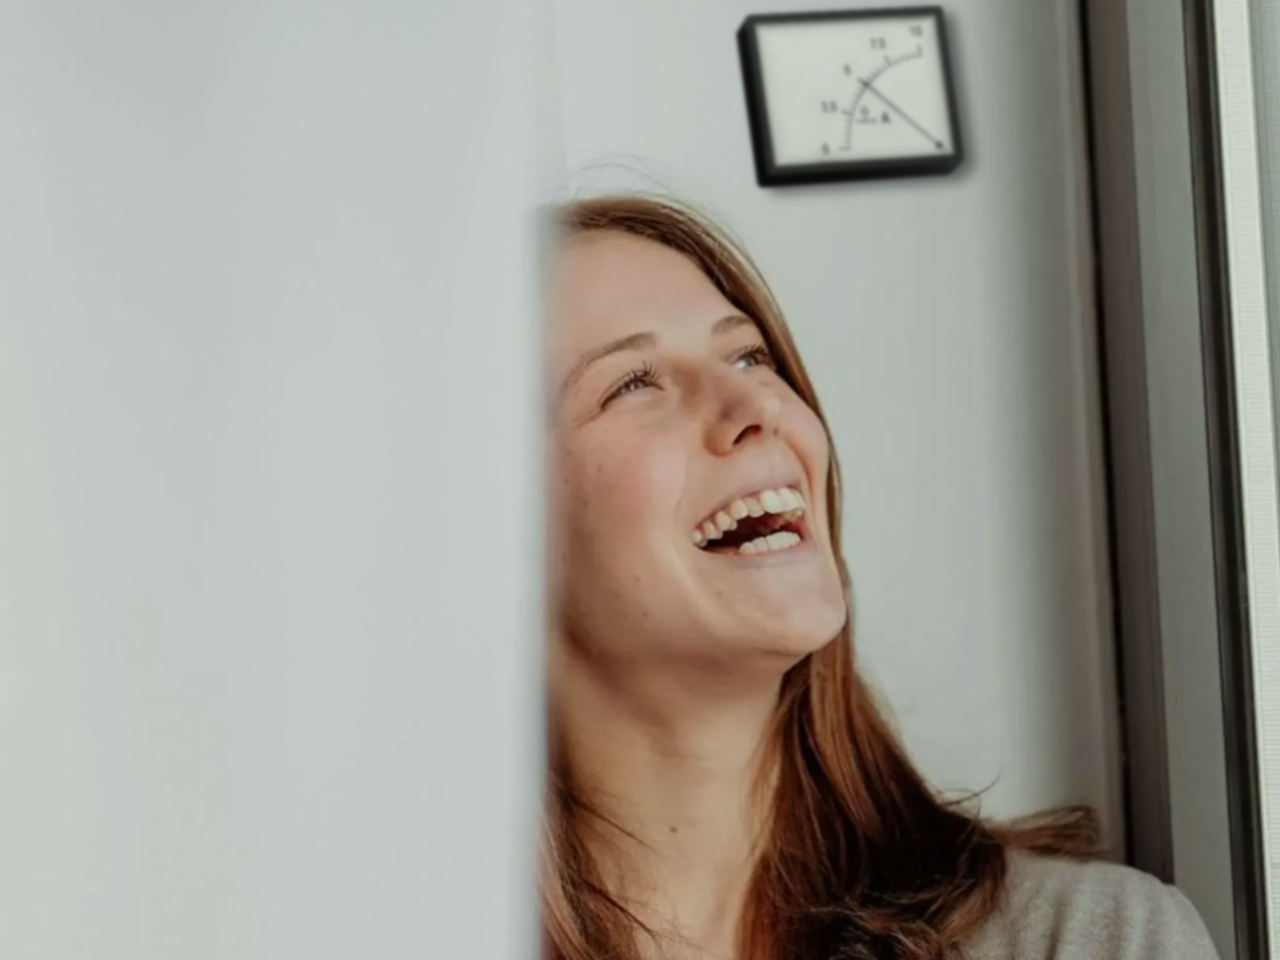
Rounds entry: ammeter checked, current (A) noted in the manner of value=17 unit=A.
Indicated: value=5 unit=A
